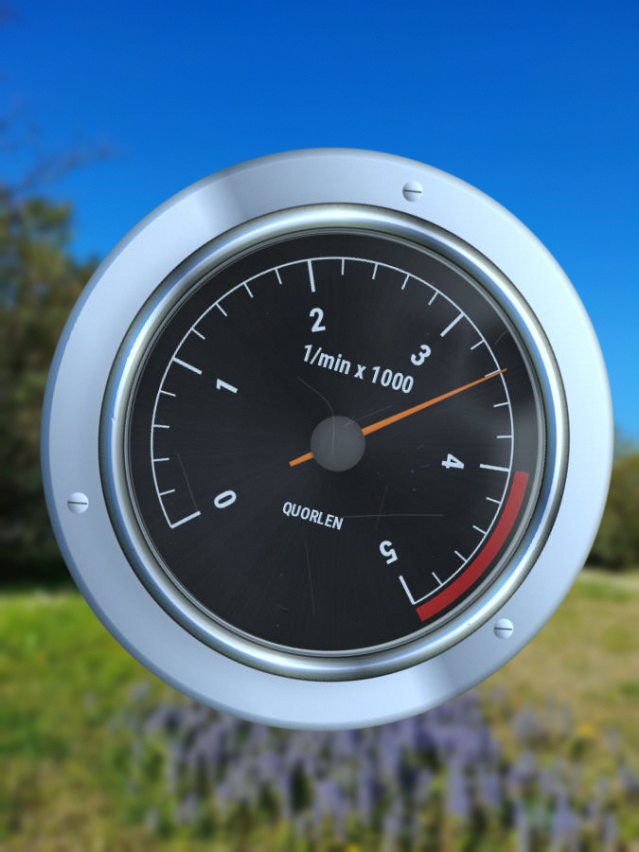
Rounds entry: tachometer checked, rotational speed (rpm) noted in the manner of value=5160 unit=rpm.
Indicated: value=3400 unit=rpm
